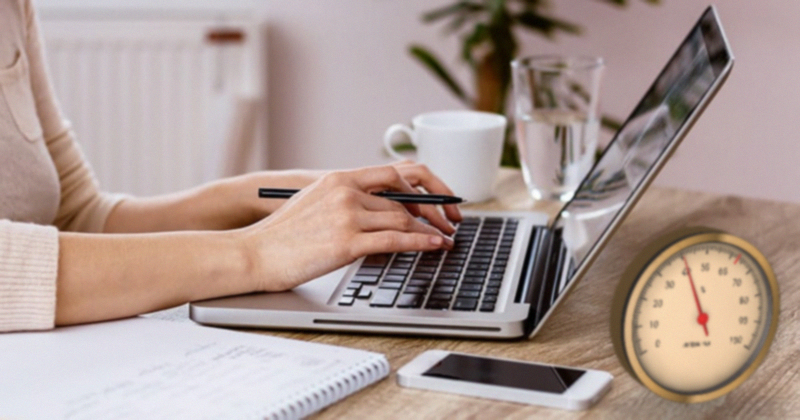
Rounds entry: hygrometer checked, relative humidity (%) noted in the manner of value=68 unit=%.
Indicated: value=40 unit=%
